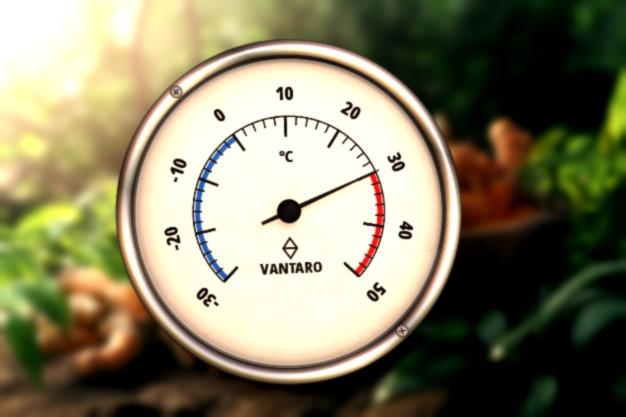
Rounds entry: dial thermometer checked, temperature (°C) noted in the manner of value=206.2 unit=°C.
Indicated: value=30 unit=°C
